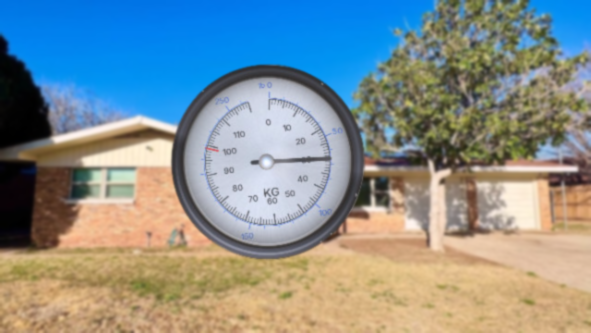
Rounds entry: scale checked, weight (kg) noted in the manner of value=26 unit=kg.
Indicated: value=30 unit=kg
